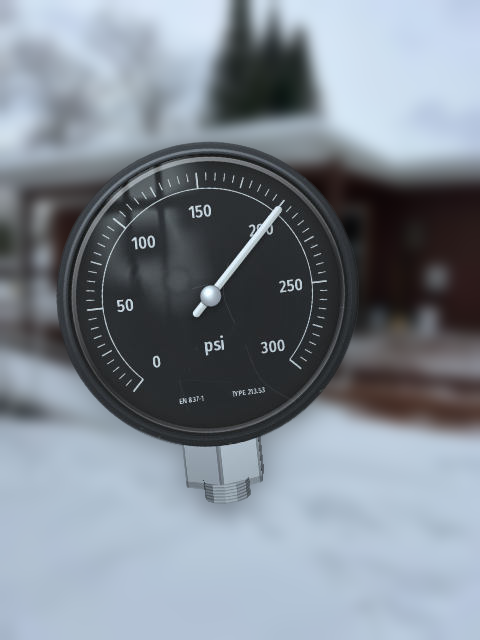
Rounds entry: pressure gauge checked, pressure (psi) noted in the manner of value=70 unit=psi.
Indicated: value=200 unit=psi
